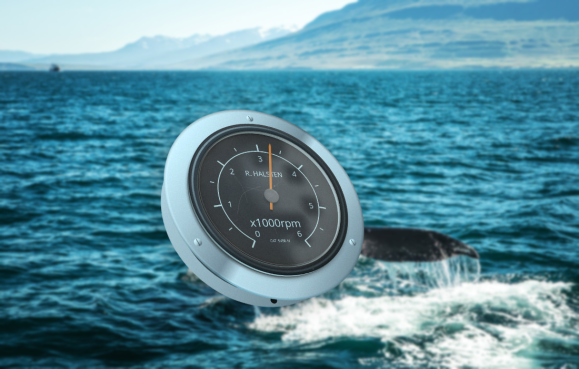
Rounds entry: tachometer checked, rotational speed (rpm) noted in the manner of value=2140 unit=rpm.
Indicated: value=3250 unit=rpm
